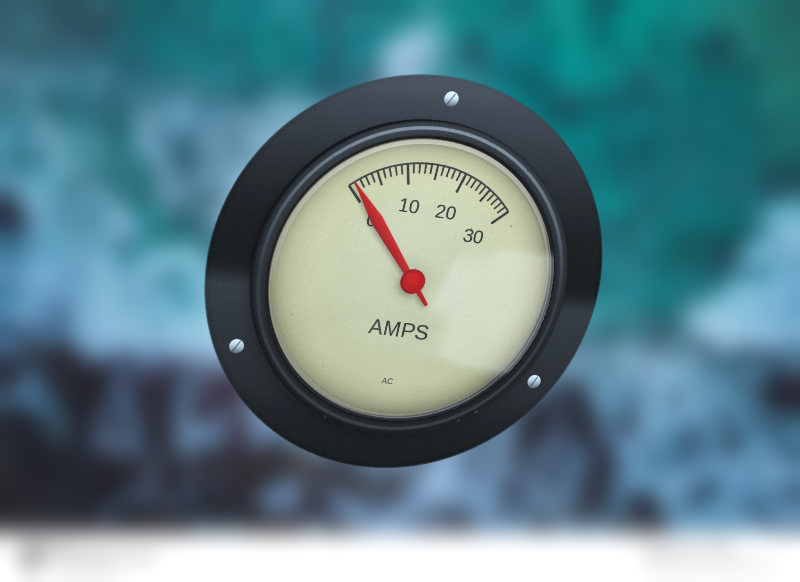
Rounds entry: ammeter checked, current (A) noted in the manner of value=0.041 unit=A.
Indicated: value=1 unit=A
